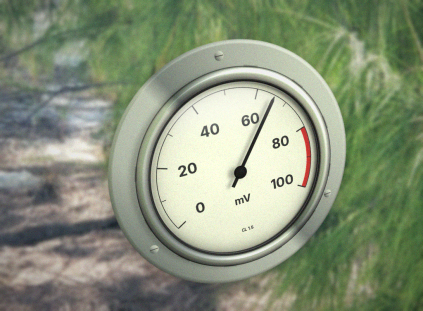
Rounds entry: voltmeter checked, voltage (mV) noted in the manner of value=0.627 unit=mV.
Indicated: value=65 unit=mV
